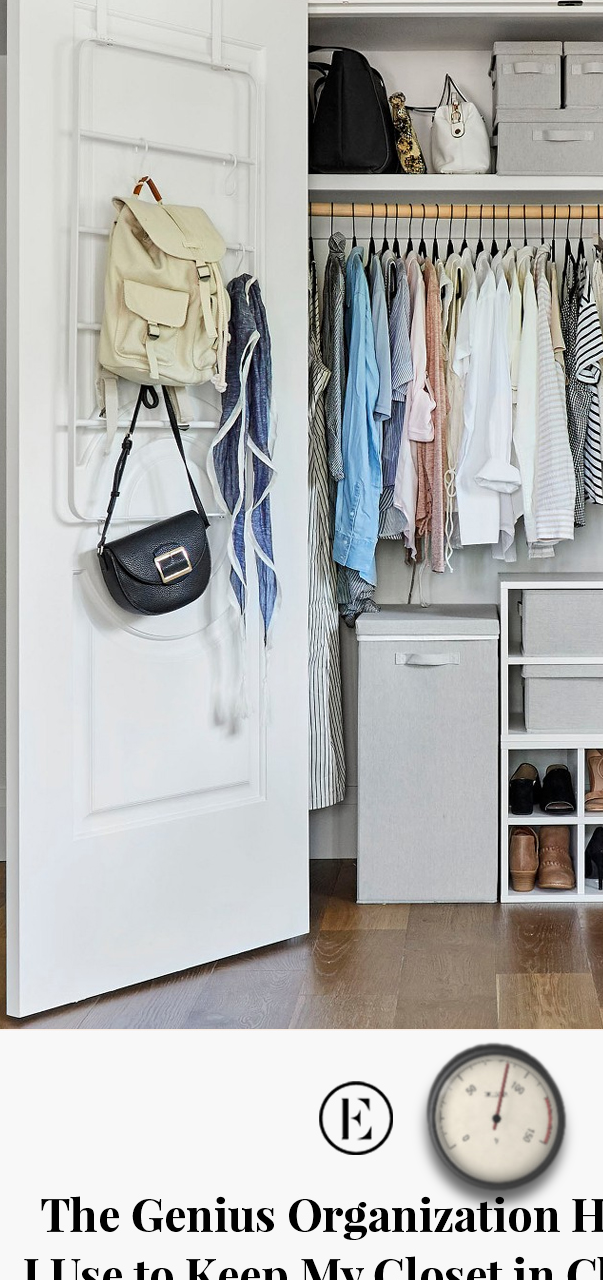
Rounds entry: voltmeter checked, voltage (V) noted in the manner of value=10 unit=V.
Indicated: value=85 unit=V
